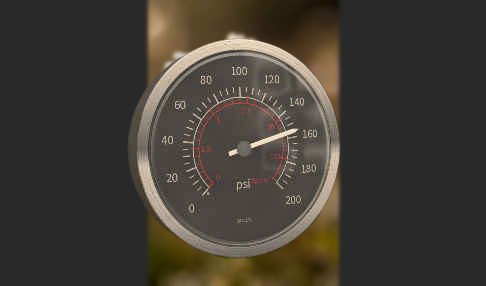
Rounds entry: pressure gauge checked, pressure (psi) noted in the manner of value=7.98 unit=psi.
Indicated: value=155 unit=psi
